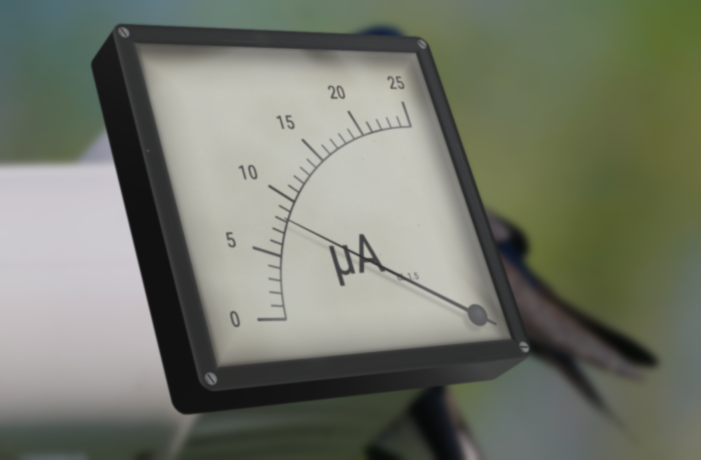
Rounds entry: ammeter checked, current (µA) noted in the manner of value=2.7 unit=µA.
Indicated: value=8 unit=µA
